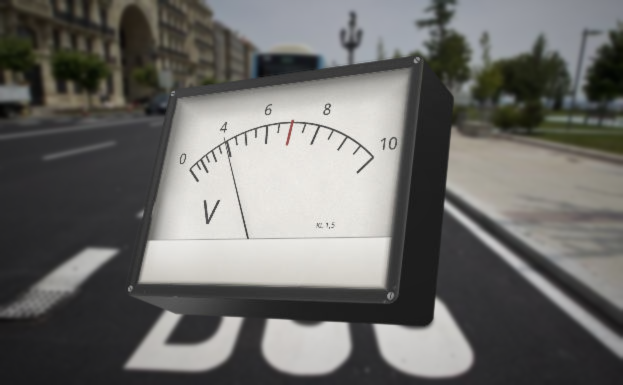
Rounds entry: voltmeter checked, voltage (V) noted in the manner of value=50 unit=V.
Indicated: value=4 unit=V
